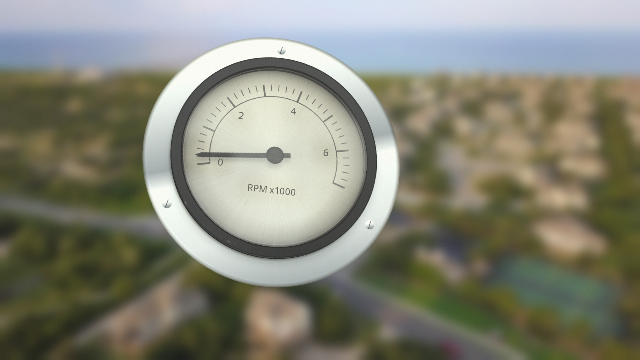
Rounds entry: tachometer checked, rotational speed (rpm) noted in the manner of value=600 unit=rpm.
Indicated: value=200 unit=rpm
